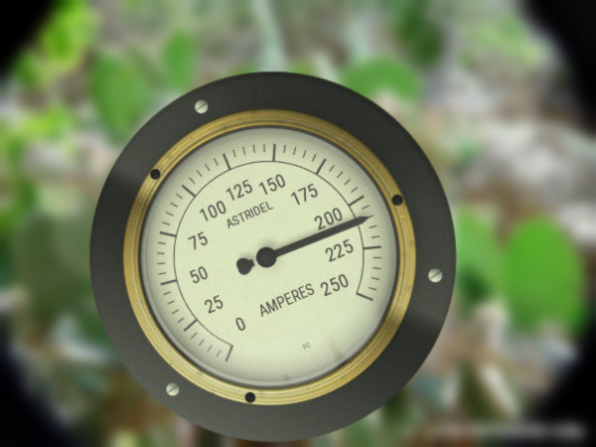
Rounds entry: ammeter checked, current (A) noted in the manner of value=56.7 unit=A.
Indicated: value=210 unit=A
